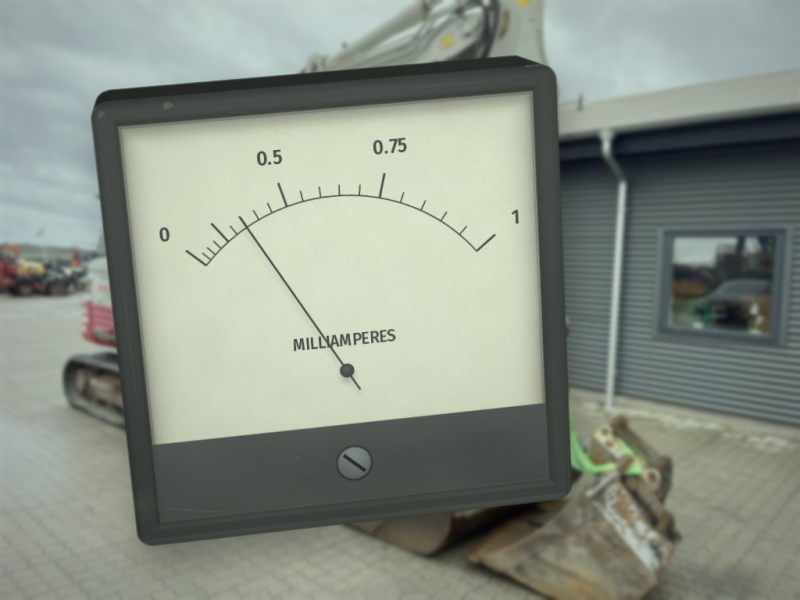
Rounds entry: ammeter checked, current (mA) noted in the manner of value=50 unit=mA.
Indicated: value=0.35 unit=mA
